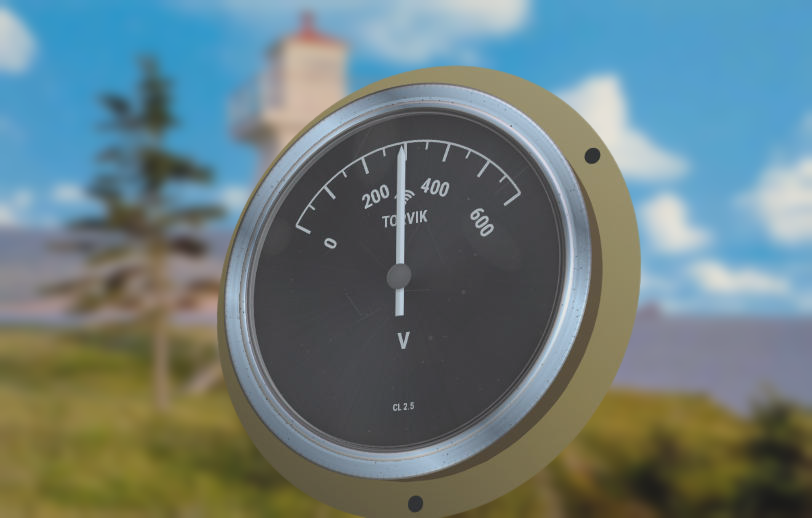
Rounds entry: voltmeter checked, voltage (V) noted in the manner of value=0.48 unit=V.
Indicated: value=300 unit=V
